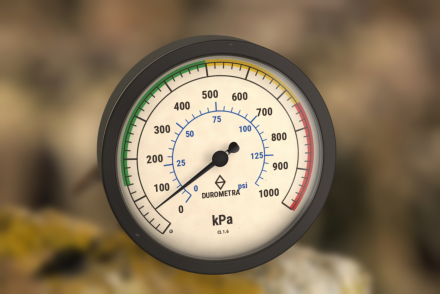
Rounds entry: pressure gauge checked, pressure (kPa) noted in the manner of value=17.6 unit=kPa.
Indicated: value=60 unit=kPa
